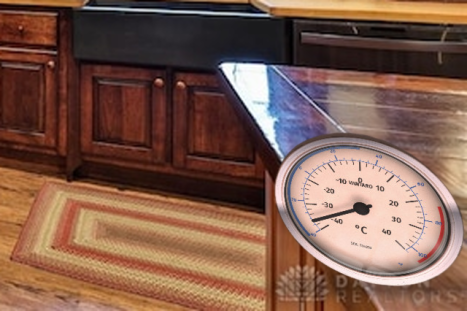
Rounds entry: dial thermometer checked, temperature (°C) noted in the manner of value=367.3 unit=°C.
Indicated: value=-36 unit=°C
